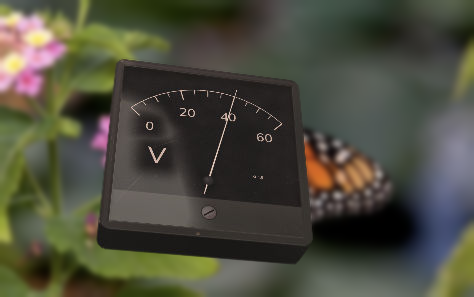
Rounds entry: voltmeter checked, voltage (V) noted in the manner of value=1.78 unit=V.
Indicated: value=40 unit=V
